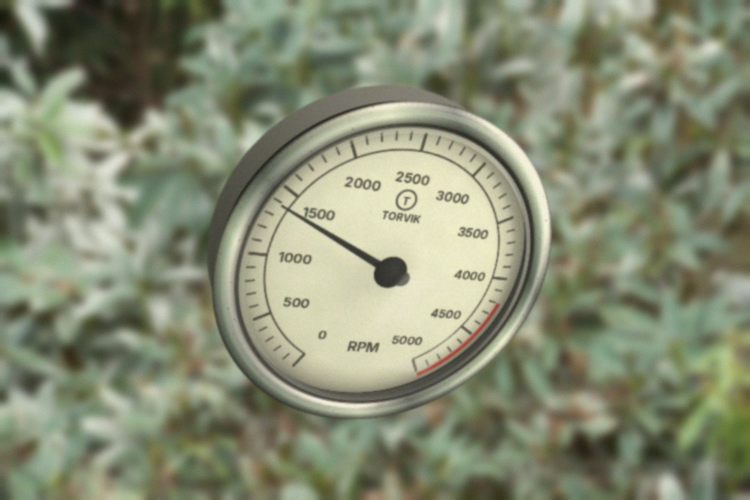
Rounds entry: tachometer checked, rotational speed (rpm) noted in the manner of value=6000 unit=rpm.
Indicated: value=1400 unit=rpm
